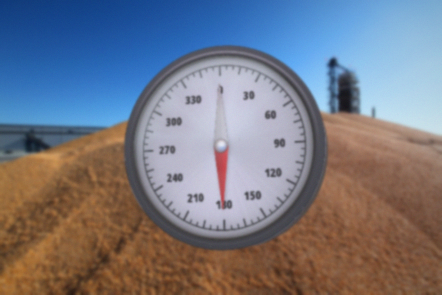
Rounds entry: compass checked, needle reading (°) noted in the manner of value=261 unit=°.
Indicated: value=180 unit=°
